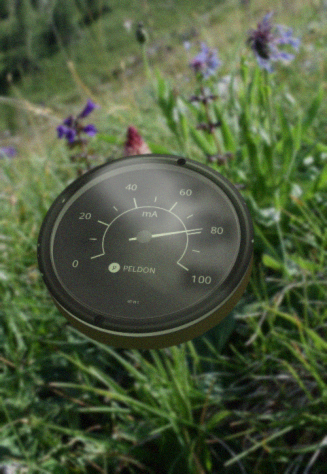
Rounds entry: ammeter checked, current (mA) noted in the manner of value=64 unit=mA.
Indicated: value=80 unit=mA
